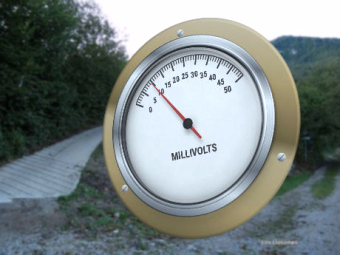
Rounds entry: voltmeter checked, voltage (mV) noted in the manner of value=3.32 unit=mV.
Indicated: value=10 unit=mV
